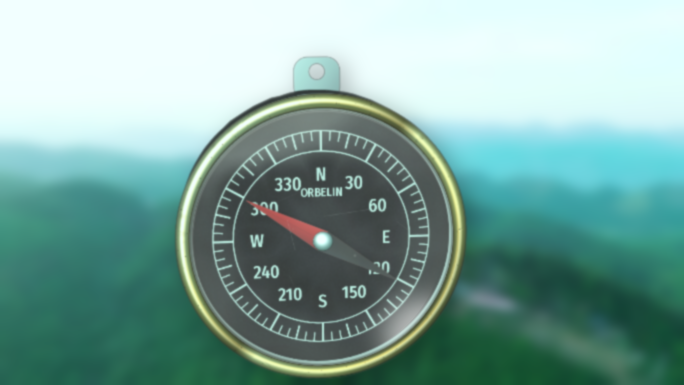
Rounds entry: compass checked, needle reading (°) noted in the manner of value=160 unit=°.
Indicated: value=300 unit=°
